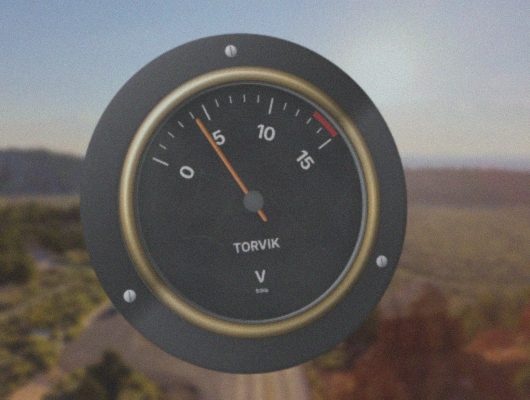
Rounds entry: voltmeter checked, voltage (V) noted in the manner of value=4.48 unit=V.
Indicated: value=4 unit=V
